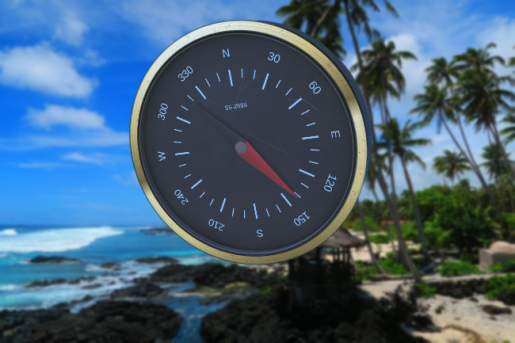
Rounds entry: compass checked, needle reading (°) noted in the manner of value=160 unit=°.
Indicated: value=140 unit=°
